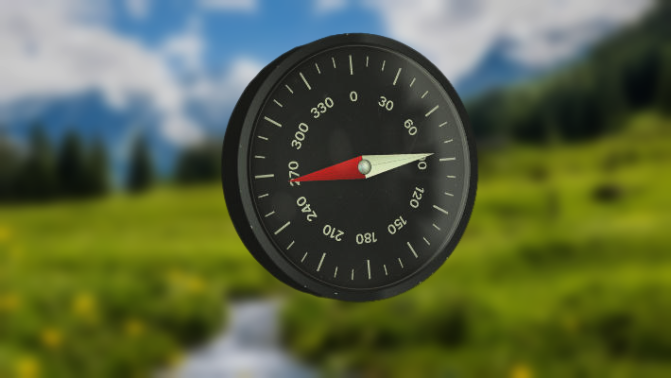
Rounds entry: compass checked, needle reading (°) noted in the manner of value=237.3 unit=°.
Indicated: value=265 unit=°
